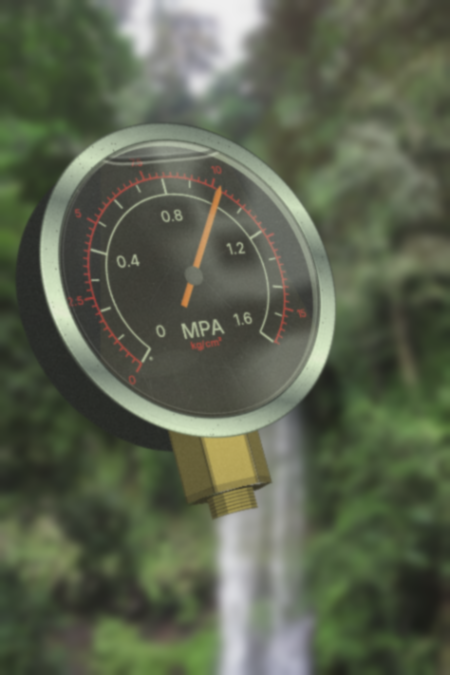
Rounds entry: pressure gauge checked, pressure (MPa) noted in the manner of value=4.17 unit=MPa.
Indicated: value=1 unit=MPa
